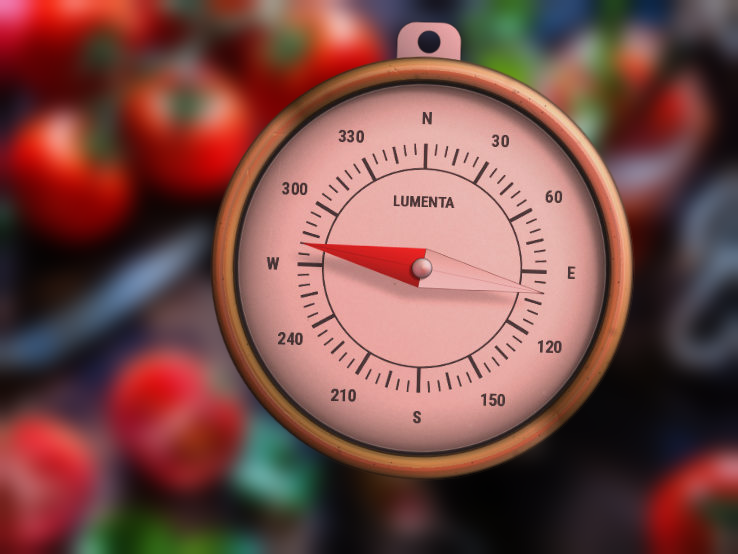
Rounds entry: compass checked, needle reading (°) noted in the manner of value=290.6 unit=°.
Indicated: value=280 unit=°
